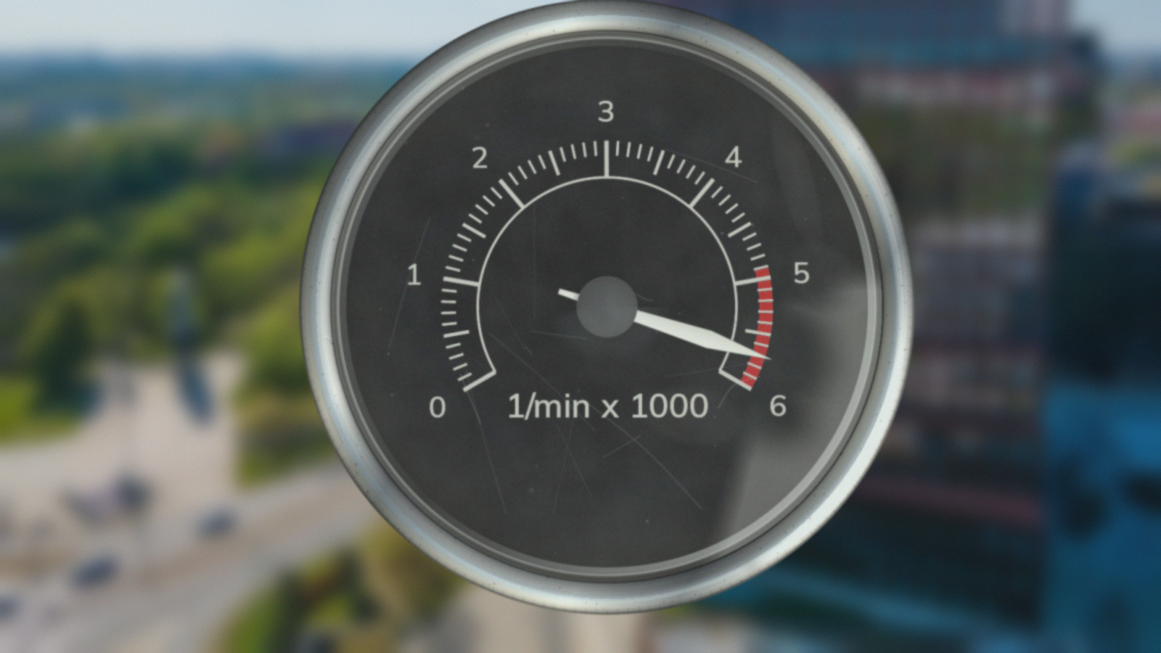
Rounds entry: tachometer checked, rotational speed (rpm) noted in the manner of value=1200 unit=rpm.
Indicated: value=5700 unit=rpm
